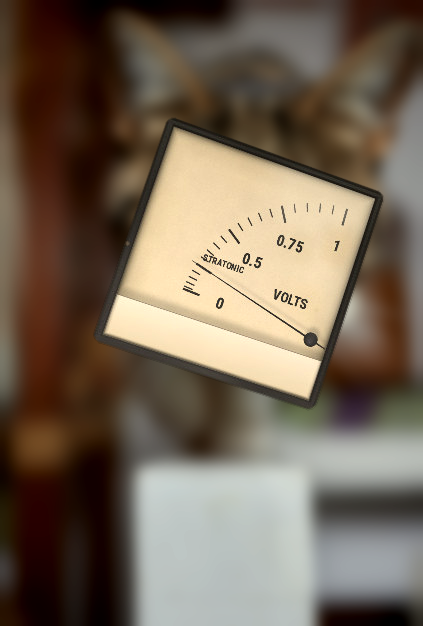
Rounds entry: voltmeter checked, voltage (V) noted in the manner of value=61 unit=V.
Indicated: value=0.25 unit=V
